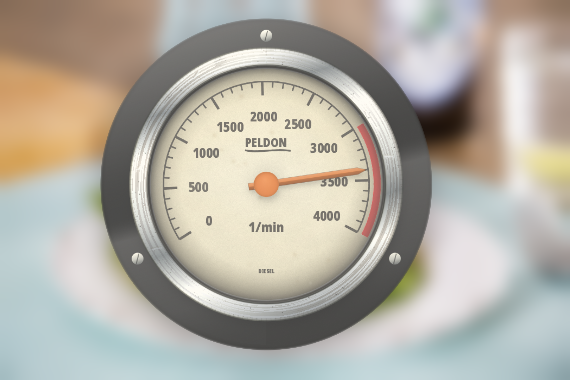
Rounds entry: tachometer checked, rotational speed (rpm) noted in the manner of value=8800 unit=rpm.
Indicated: value=3400 unit=rpm
